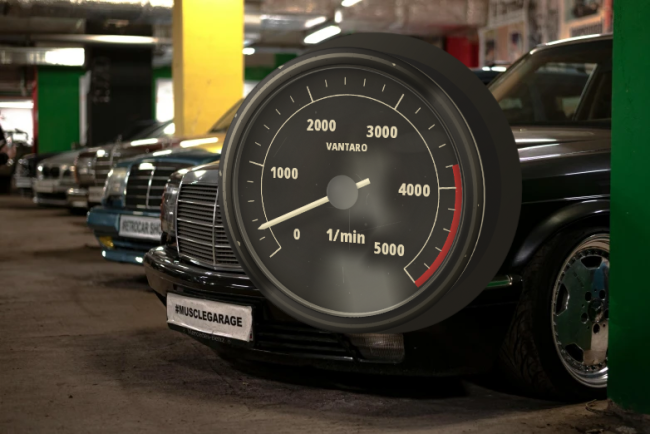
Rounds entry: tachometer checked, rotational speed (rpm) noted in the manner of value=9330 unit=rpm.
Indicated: value=300 unit=rpm
